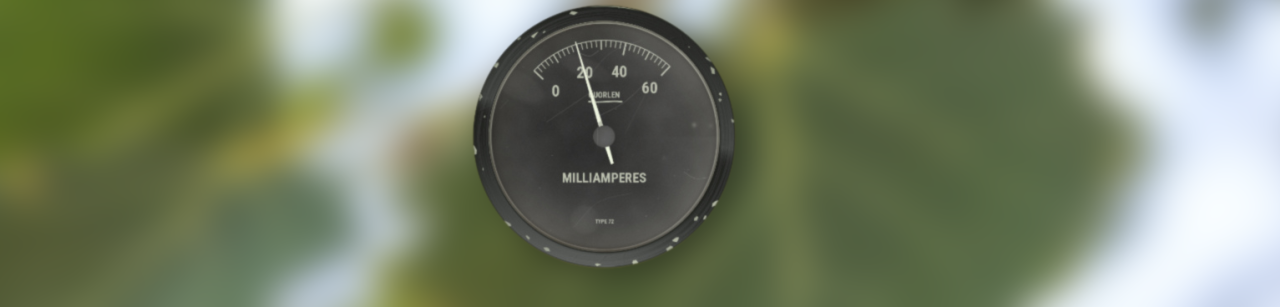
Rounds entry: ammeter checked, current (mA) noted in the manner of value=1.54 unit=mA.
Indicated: value=20 unit=mA
